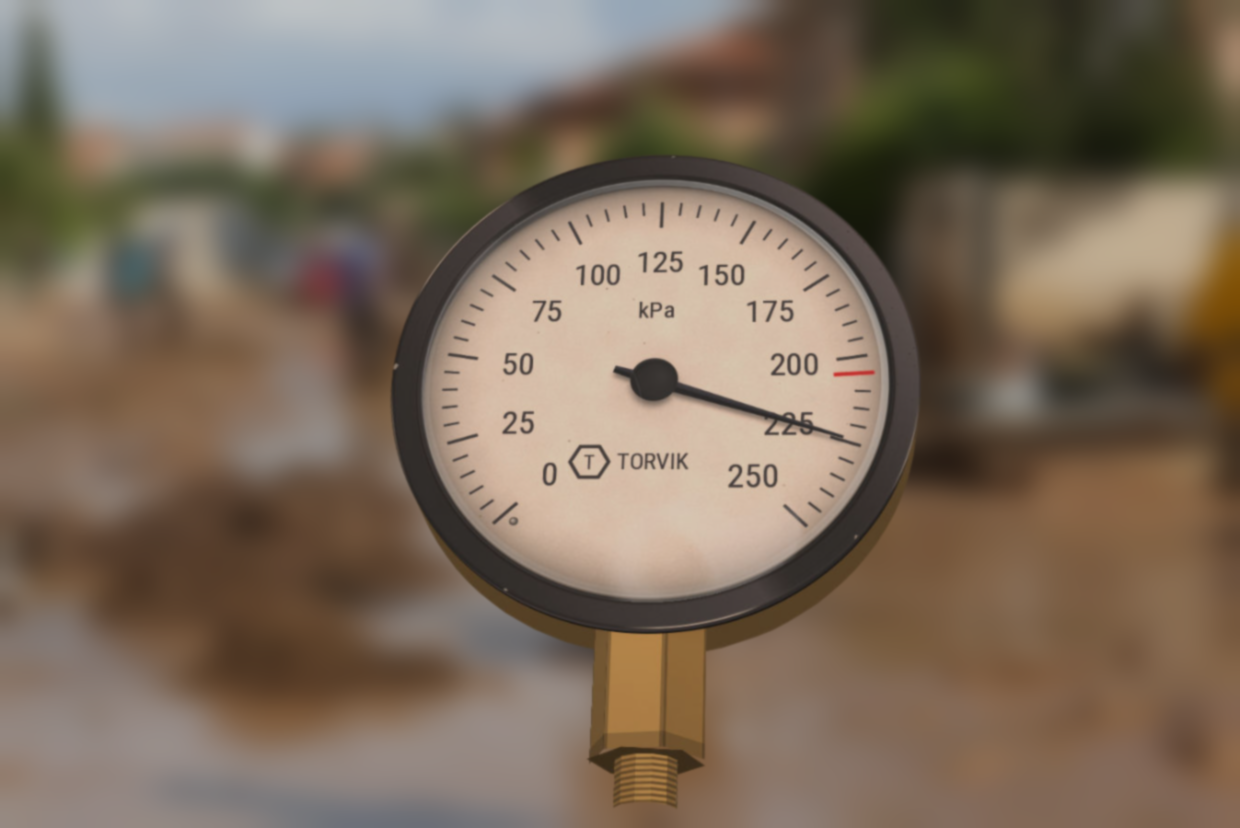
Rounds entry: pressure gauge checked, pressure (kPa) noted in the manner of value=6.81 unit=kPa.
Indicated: value=225 unit=kPa
